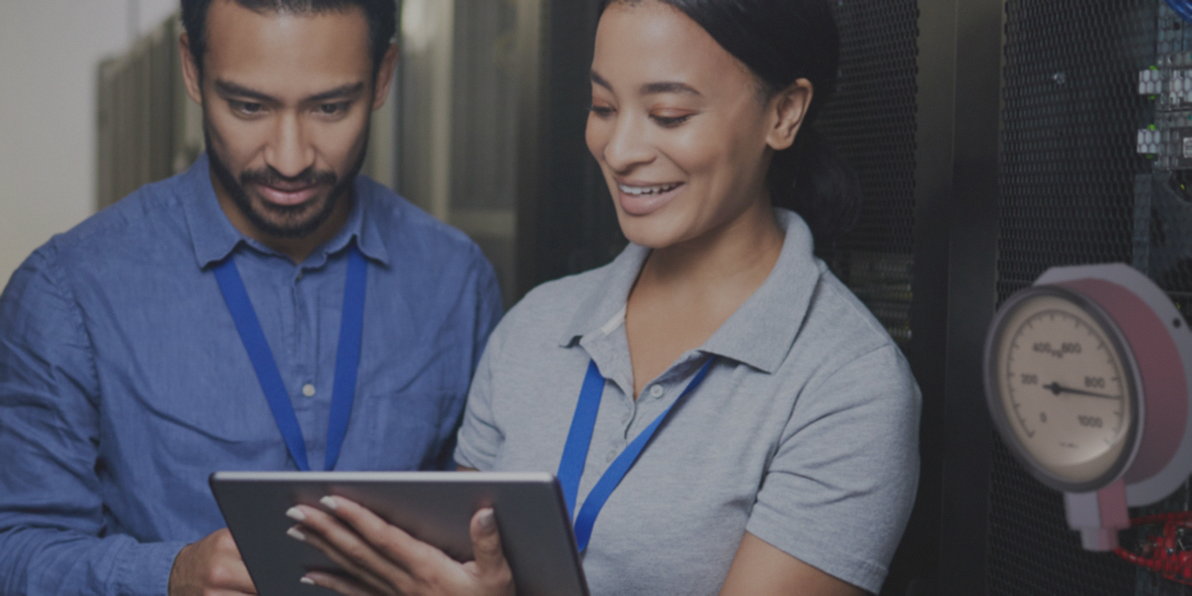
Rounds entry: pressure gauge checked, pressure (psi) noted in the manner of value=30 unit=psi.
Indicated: value=850 unit=psi
